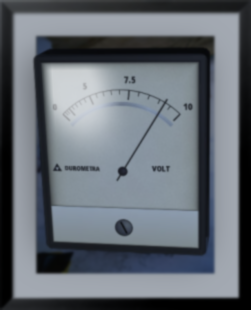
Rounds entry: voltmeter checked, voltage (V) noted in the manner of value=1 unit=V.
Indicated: value=9.25 unit=V
